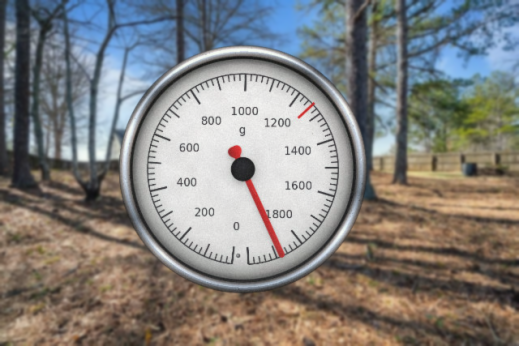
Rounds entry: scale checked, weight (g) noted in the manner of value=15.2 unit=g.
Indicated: value=1880 unit=g
